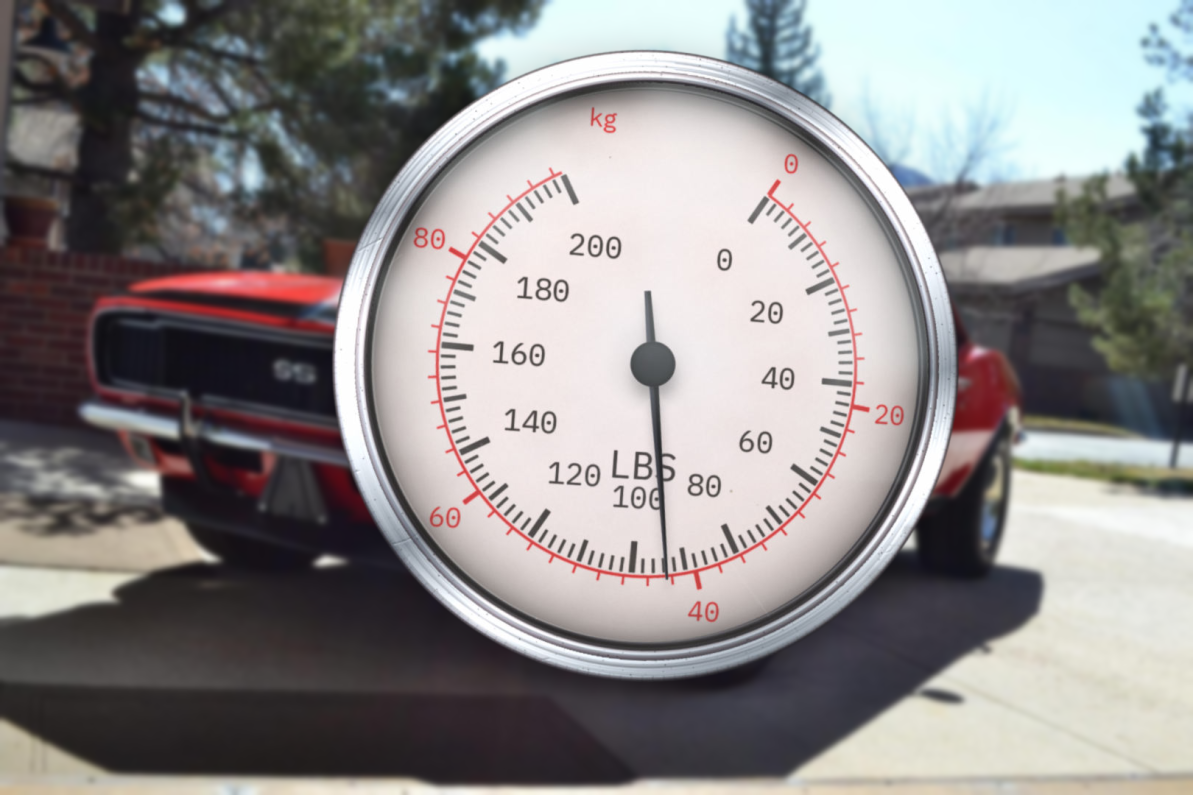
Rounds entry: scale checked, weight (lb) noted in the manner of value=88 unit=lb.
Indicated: value=94 unit=lb
